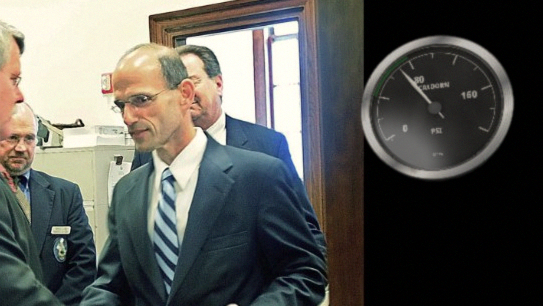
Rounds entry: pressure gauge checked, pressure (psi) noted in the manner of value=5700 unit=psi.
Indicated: value=70 unit=psi
